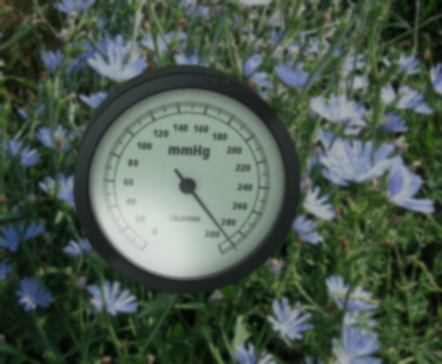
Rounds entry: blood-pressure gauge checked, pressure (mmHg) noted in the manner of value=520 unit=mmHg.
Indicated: value=290 unit=mmHg
